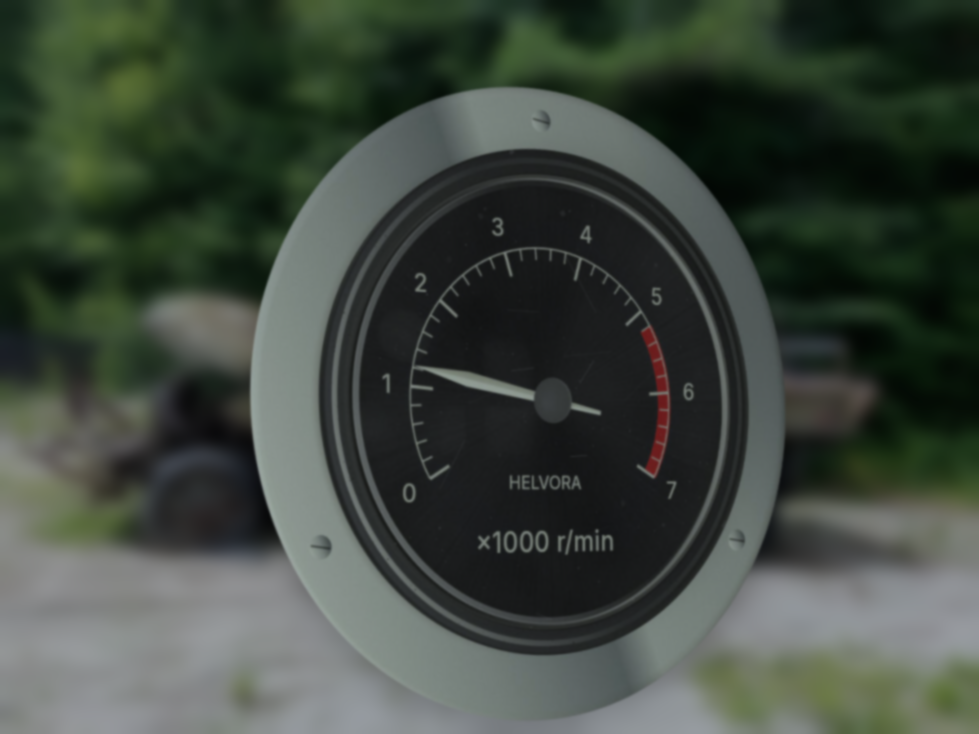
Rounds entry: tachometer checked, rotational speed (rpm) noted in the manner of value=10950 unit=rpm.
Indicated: value=1200 unit=rpm
